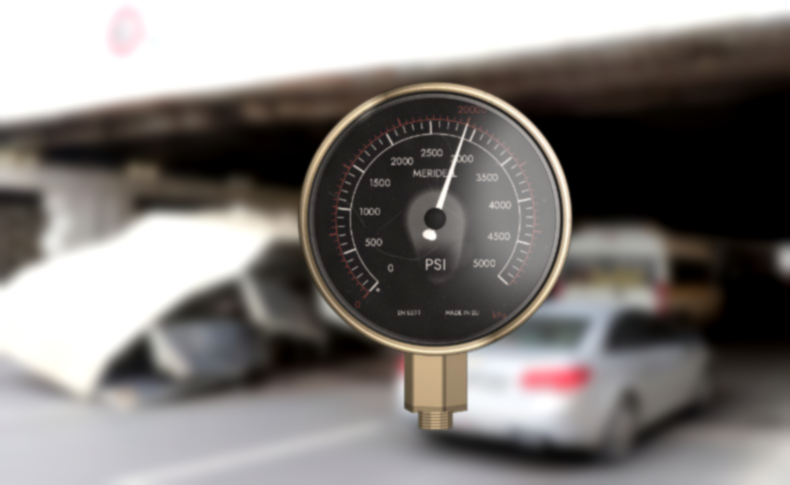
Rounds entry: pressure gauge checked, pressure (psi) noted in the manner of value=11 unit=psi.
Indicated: value=2900 unit=psi
